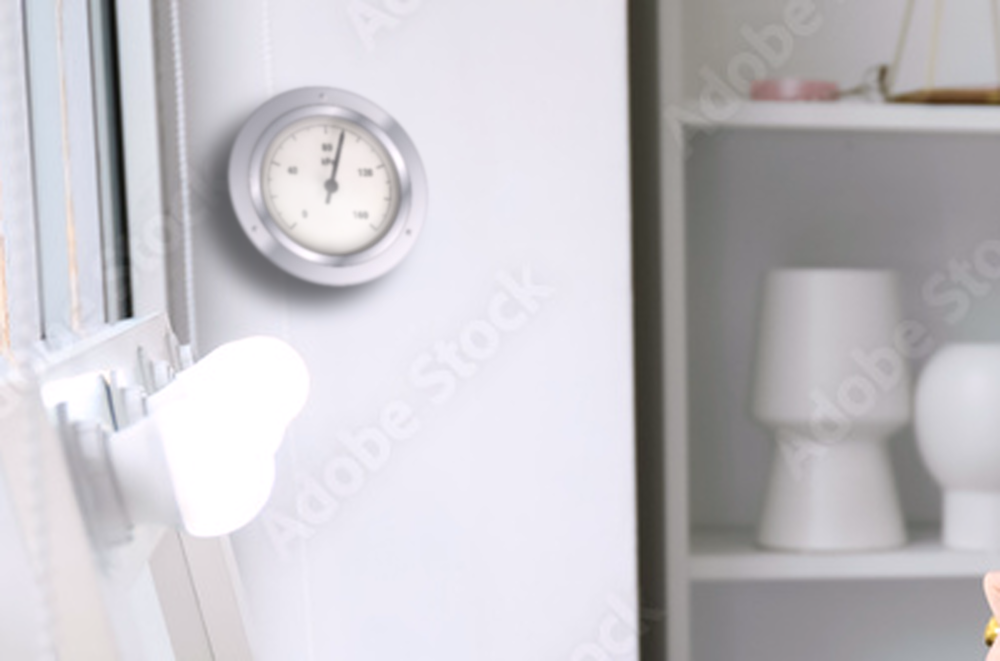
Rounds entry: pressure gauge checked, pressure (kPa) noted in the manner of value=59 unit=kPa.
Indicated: value=90 unit=kPa
